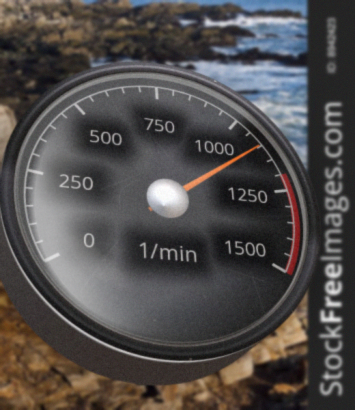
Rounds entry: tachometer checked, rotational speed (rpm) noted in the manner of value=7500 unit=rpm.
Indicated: value=1100 unit=rpm
